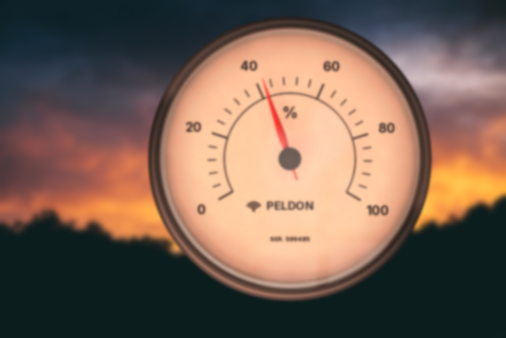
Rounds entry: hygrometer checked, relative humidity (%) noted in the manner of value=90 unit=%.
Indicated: value=42 unit=%
